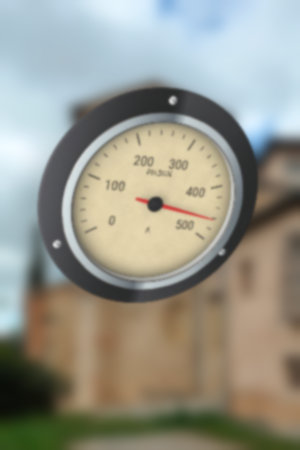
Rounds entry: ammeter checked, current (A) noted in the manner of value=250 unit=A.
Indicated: value=460 unit=A
